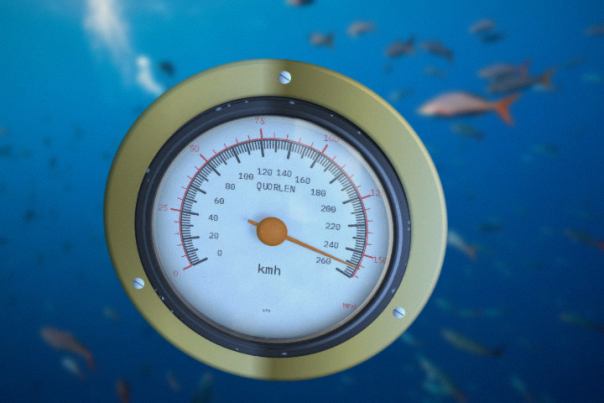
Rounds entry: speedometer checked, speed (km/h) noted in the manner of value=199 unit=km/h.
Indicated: value=250 unit=km/h
